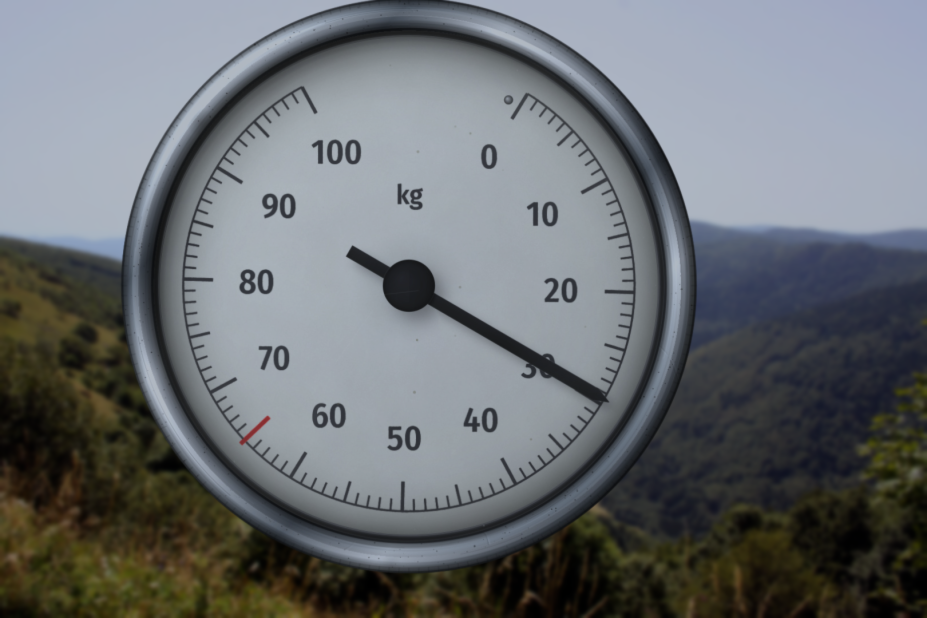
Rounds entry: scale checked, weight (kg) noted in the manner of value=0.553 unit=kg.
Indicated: value=29.5 unit=kg
